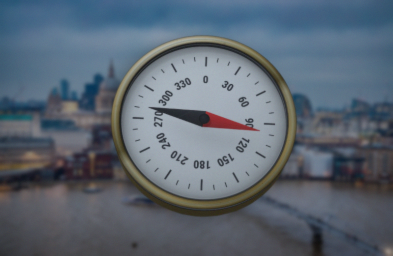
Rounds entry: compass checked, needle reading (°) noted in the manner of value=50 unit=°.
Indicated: value=100 unit=°
